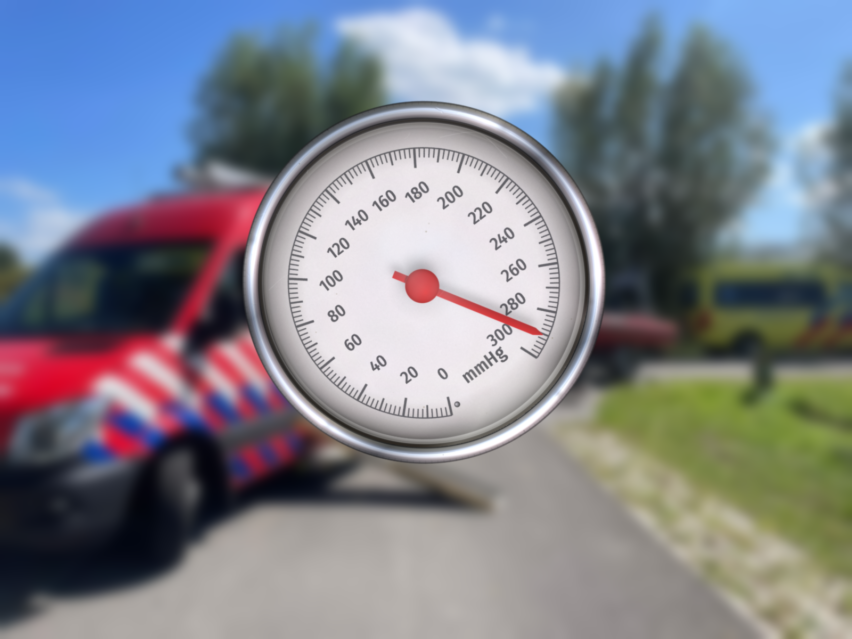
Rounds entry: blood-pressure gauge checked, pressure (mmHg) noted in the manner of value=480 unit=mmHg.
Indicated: value=290 unit=mmHg
